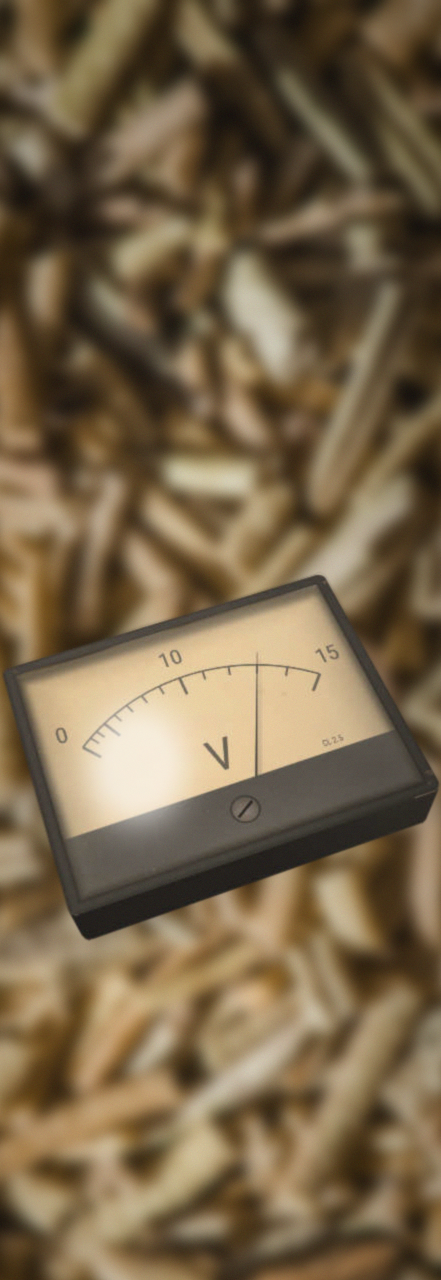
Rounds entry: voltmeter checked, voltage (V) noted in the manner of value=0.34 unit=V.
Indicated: value=13 unit=V
